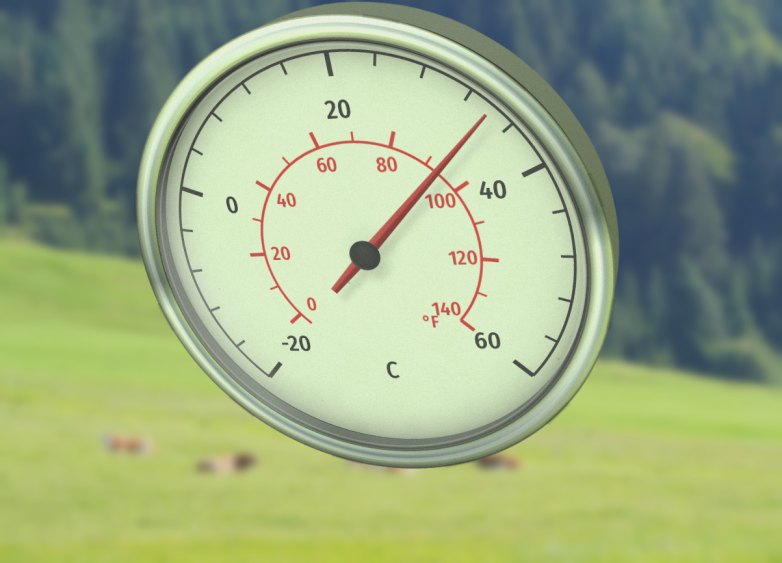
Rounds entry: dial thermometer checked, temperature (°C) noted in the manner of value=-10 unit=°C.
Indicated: value=34 unit=°C
